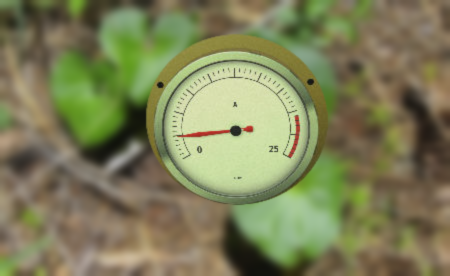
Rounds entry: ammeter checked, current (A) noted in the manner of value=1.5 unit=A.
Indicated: value=2.5 unit=A
